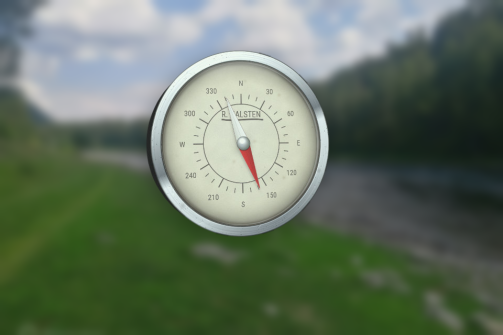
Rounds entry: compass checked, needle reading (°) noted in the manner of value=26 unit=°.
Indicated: value=160 unit=°
